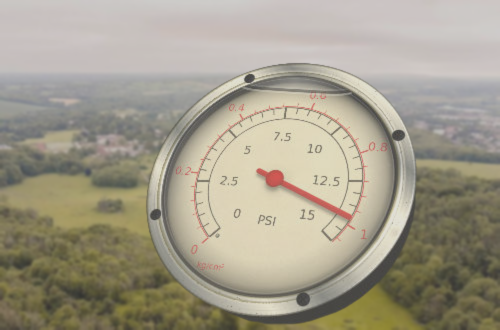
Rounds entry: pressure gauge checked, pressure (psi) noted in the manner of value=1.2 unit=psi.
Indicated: value=14 unit=psi
